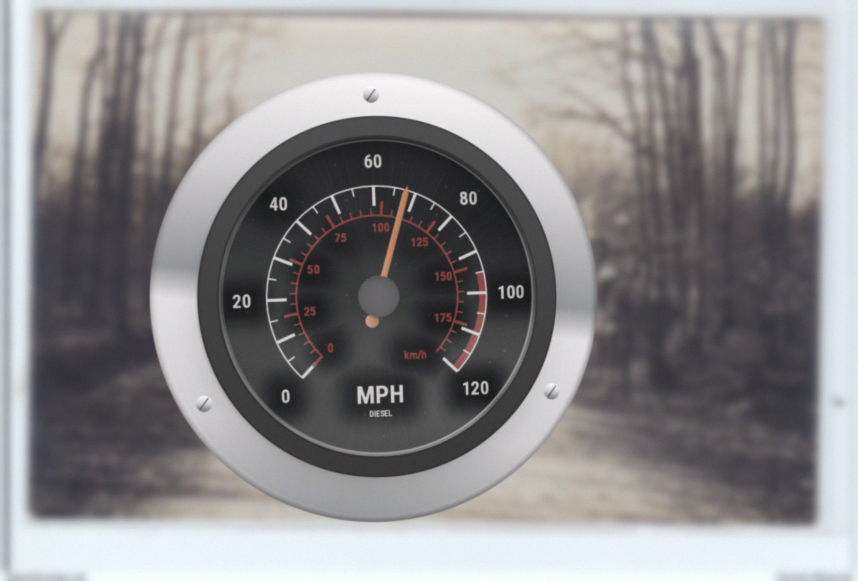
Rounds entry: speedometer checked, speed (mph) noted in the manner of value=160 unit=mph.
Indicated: value=67.5 unit=mph
